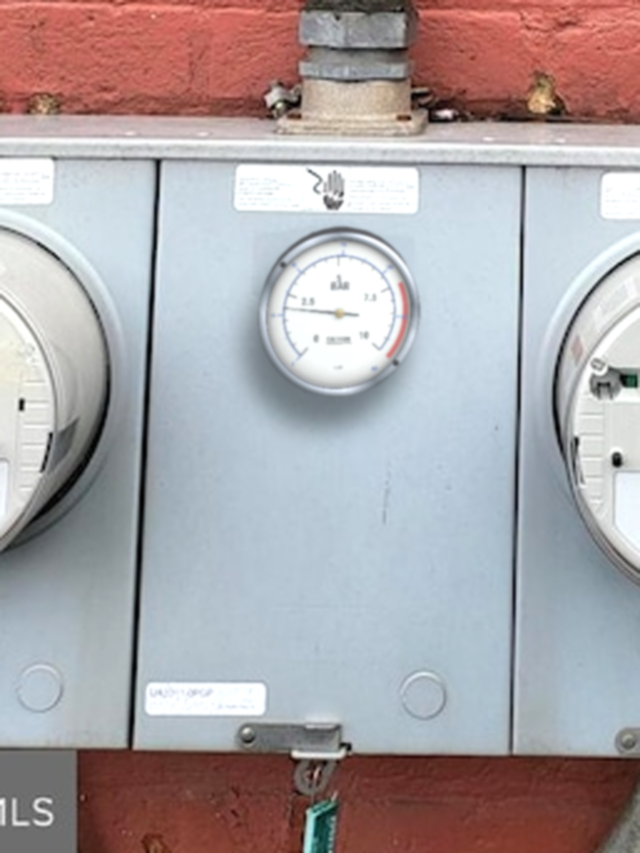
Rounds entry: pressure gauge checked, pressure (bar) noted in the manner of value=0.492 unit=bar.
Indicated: value=2 unit=bar
